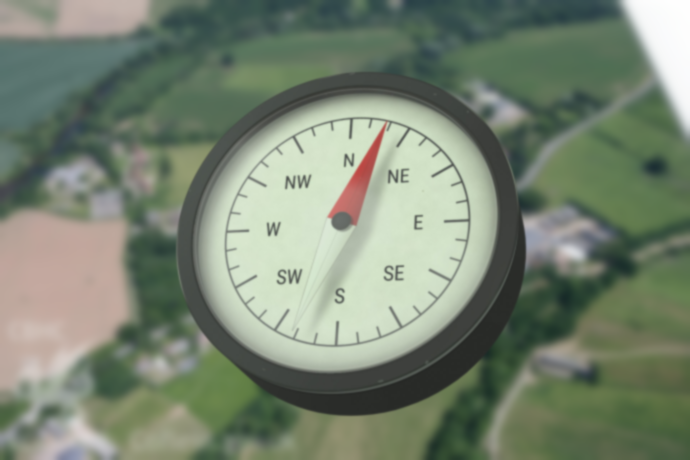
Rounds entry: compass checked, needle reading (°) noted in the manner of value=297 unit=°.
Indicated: value=20 unit=°
